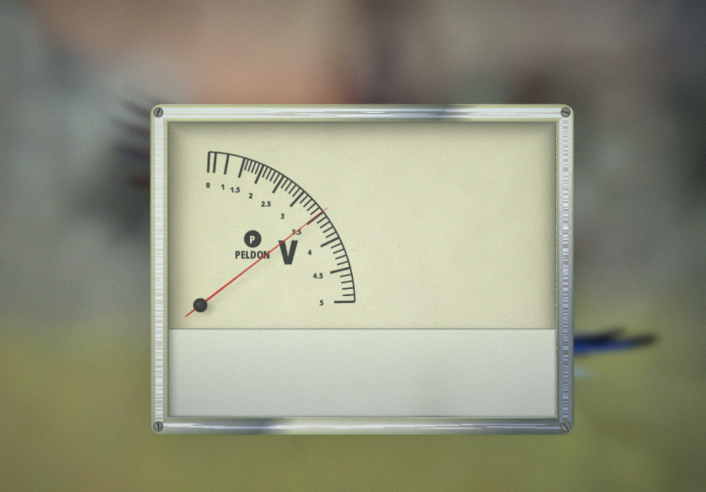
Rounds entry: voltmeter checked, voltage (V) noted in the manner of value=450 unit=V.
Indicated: value=3.5 unit=V
